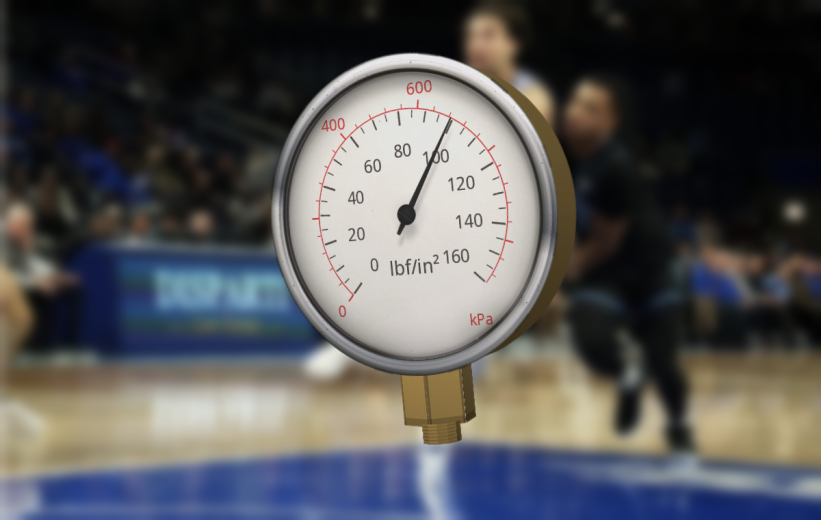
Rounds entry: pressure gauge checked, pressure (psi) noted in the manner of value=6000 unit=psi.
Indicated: value=100 unit=psi
